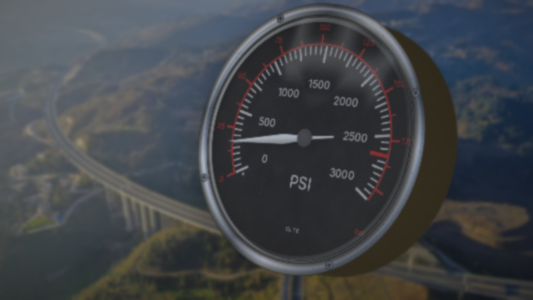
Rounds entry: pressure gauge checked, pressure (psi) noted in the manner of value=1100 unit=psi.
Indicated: value=250 unit=psi
